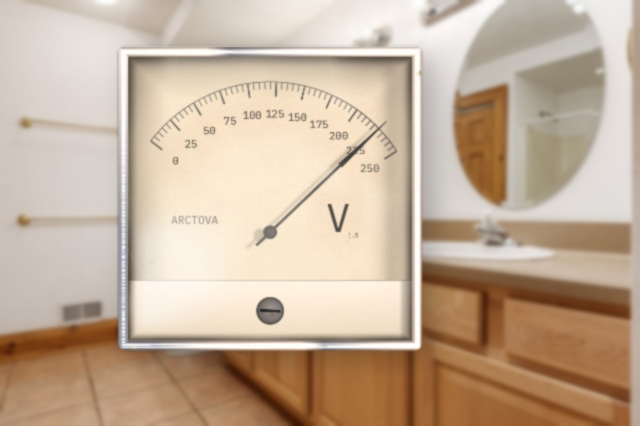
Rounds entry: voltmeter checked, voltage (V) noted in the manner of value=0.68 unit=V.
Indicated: value=225 unit=V
